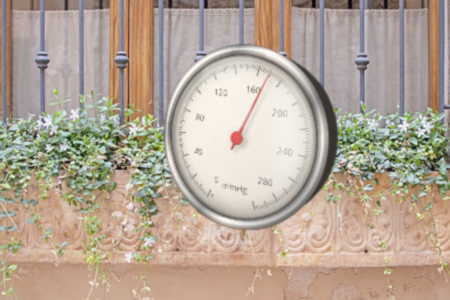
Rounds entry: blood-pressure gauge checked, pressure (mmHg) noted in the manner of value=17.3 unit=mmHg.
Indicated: value=170 unit=mmHg
